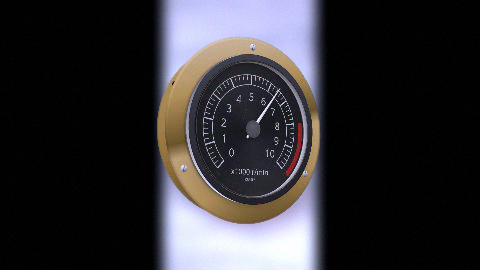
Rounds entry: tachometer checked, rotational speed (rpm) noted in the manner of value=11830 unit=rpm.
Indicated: value=6400 unit=rpm
